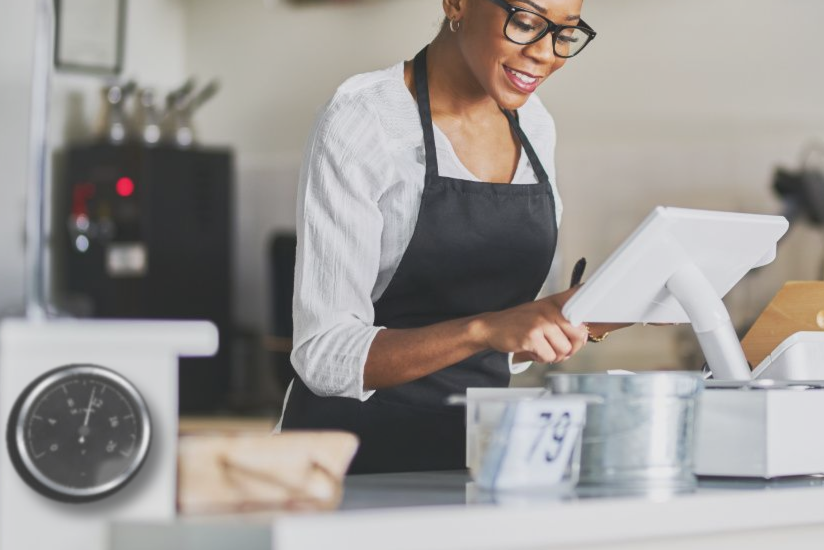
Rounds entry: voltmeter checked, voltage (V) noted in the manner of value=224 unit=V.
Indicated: value=11 unit=V
